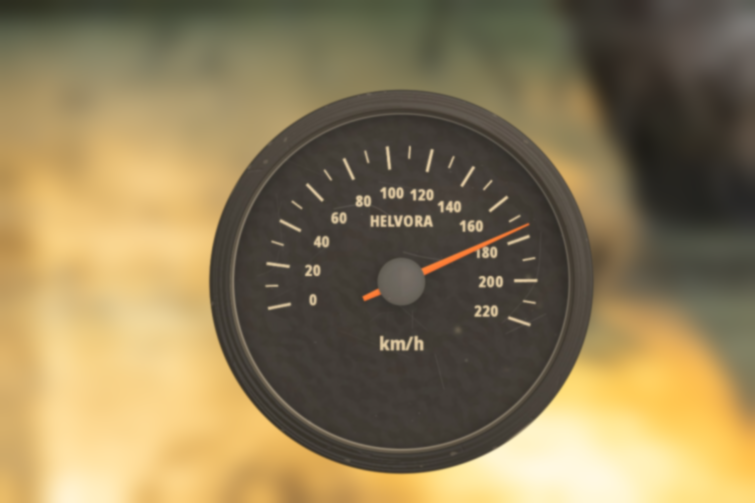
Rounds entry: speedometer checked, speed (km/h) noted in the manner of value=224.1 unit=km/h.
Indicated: value=175 unit=km/h
